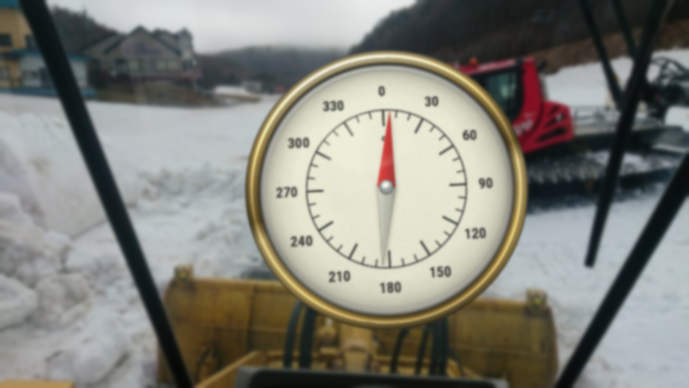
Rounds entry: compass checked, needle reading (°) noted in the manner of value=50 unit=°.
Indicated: value=5 unit=°
